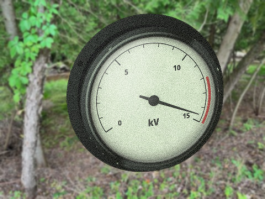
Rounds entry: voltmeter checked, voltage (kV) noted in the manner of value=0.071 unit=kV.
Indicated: value=14.5 unit=kV
